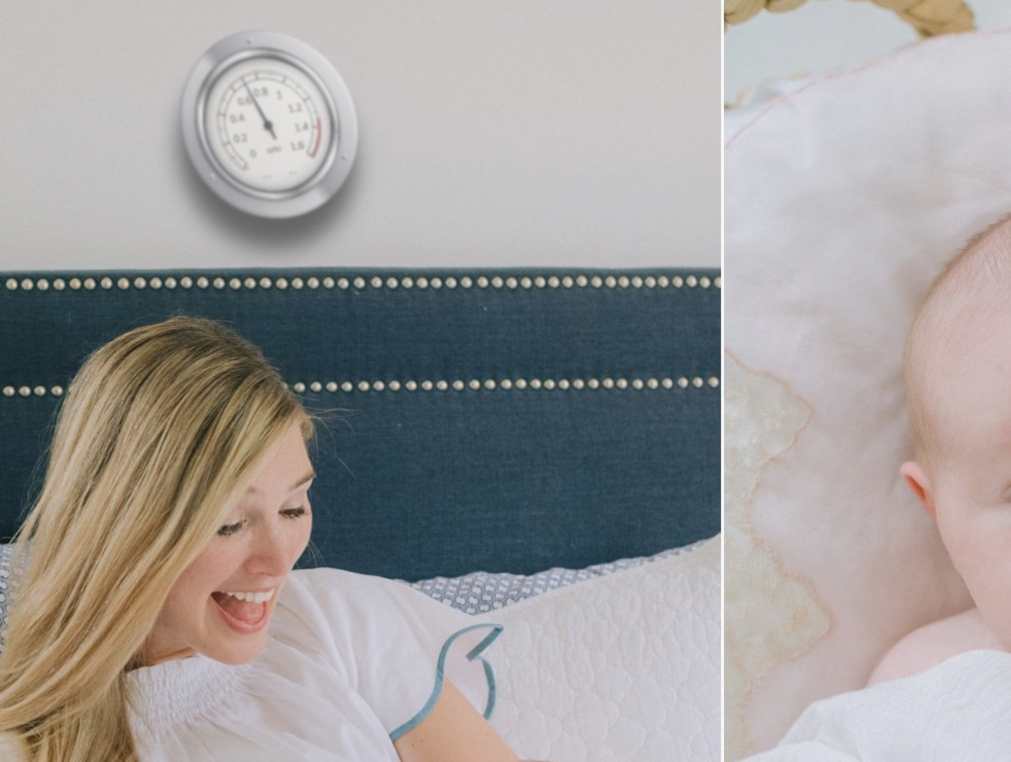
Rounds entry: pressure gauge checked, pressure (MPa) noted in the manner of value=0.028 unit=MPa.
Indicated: value=0.7 unit=MPa
